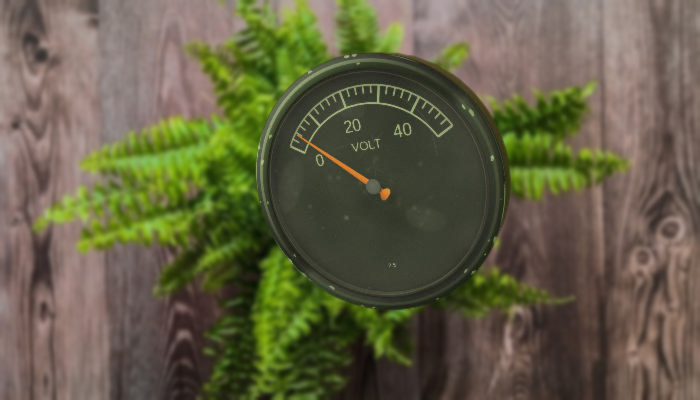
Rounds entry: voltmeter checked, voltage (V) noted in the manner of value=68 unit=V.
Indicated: value=4 unit=V
